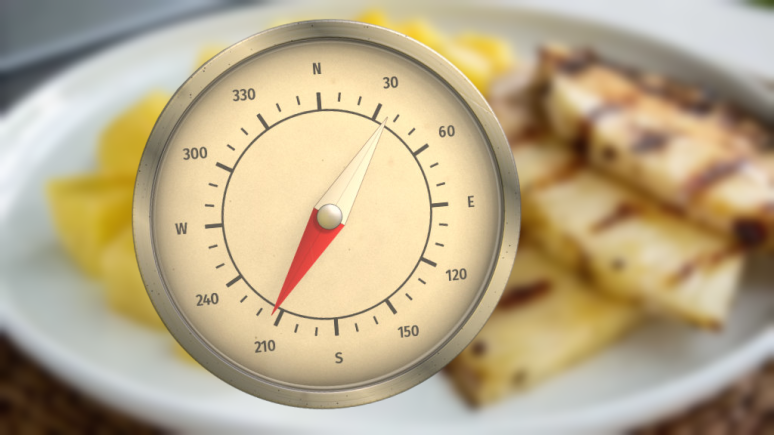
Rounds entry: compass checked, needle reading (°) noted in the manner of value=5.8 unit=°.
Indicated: value=215 unit=°
